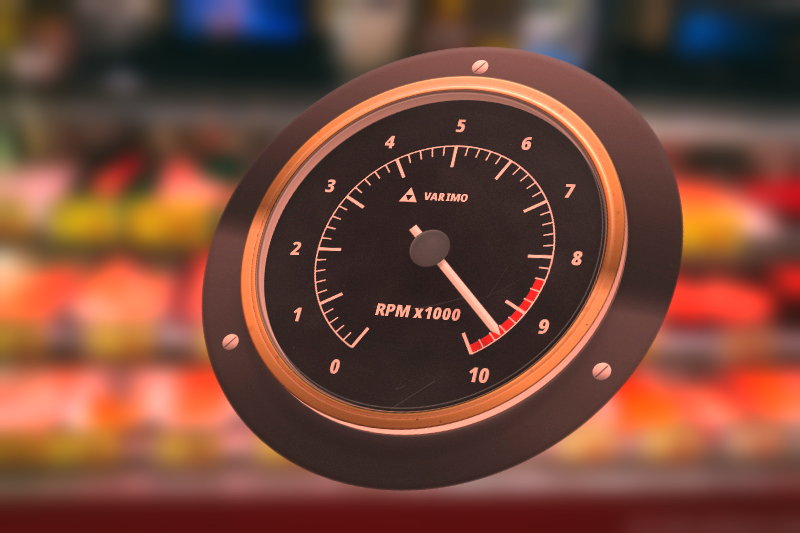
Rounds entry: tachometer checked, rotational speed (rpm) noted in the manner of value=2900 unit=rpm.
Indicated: value=9500 unit=rpm
